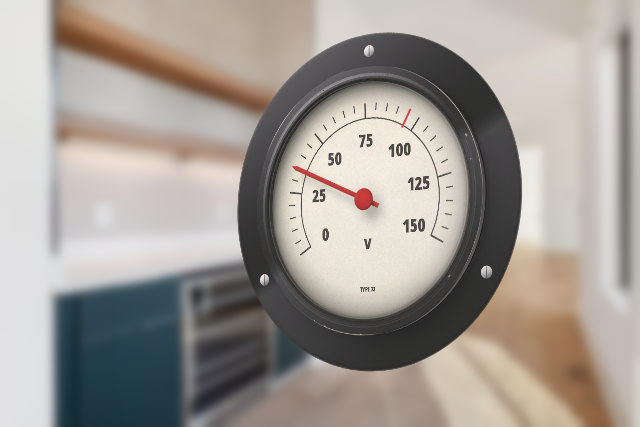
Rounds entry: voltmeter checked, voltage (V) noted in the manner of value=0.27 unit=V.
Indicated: value=35 unit=V
